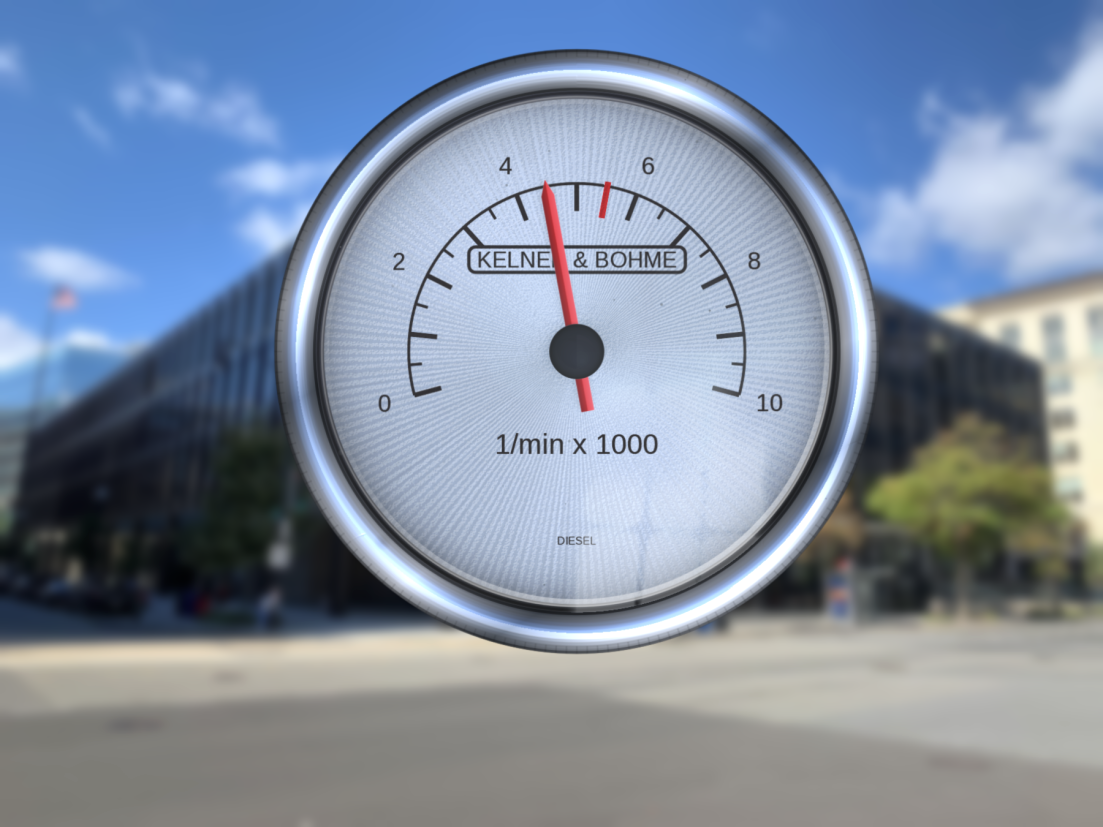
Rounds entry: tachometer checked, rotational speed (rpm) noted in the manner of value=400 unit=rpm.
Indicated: value=4500 unit=rpm
